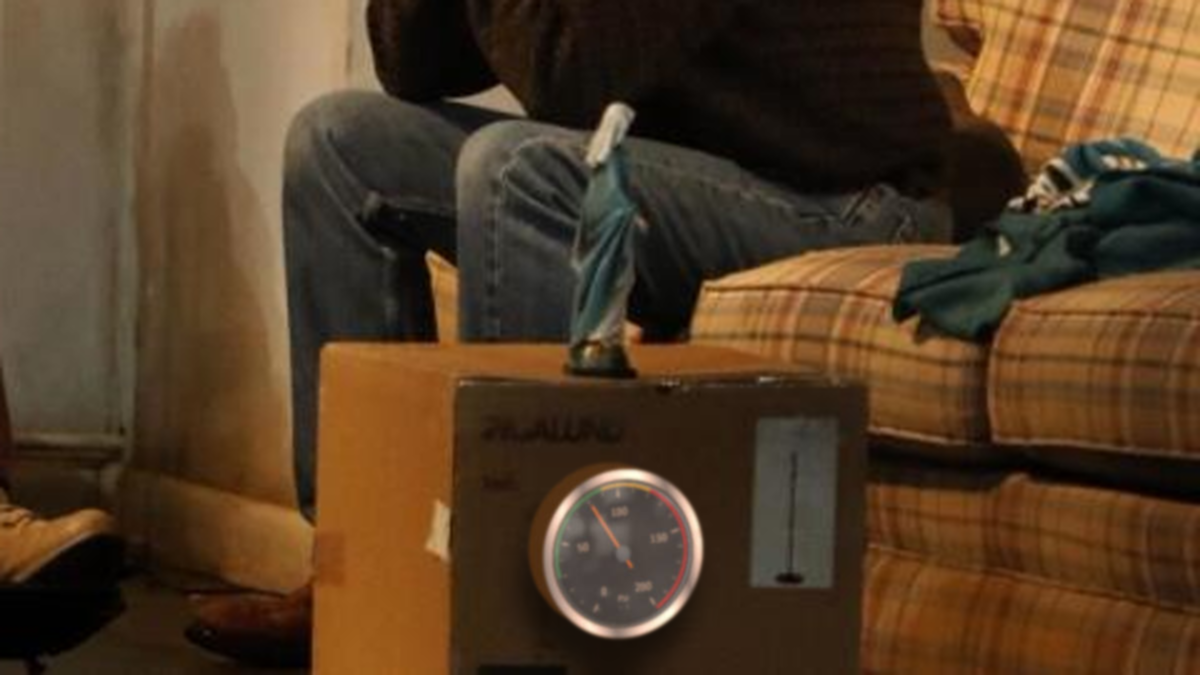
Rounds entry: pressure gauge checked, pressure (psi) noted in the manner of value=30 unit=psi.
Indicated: value=80 unit=psi
